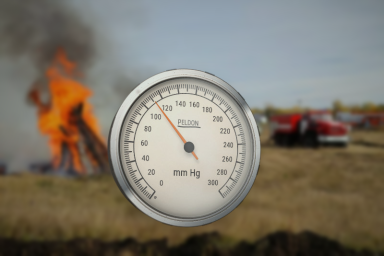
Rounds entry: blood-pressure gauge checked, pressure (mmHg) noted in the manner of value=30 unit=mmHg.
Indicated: value=110 unit=mmHg
